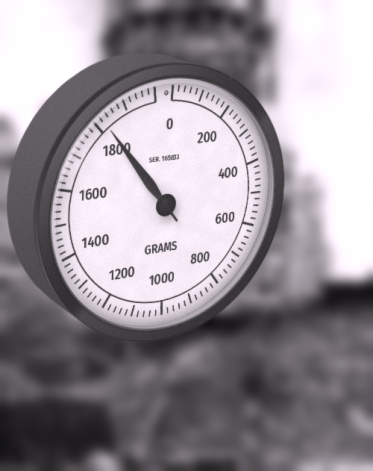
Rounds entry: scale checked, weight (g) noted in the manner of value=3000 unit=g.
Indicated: value=1820 unit=g
